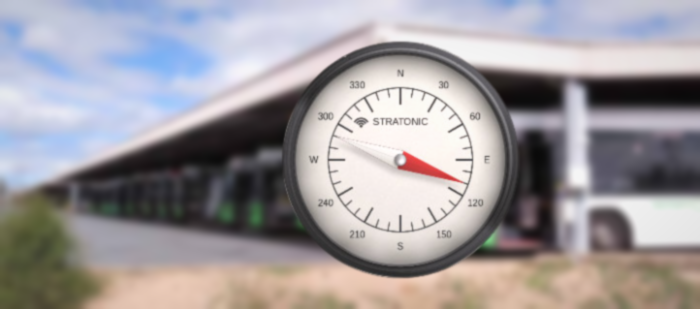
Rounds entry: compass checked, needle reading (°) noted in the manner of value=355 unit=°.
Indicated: value=110 unit=°
